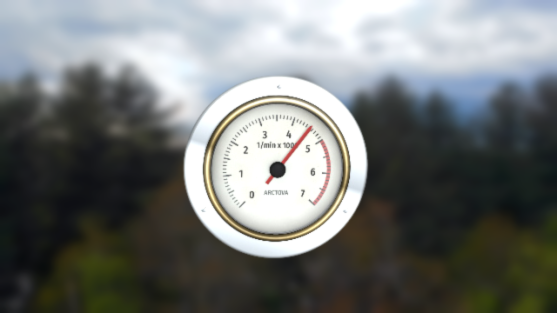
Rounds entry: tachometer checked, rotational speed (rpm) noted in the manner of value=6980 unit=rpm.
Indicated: value=4500 unit=rpm
